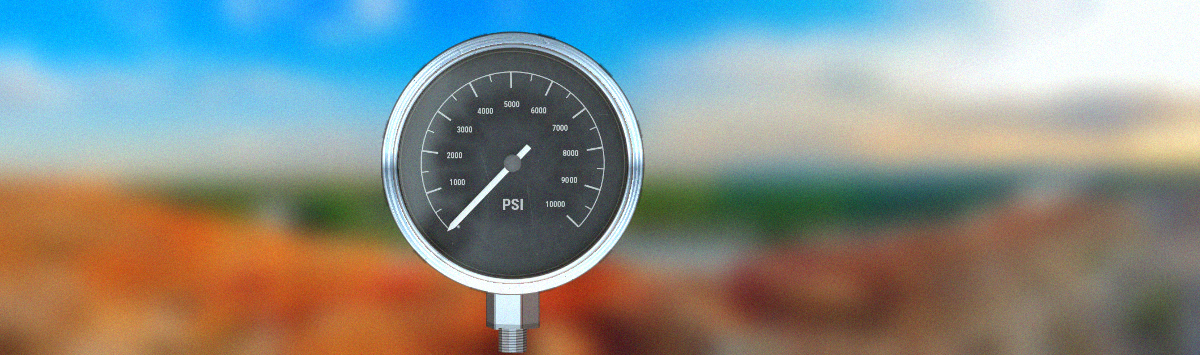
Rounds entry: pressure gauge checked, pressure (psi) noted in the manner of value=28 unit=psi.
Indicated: value=0 unit=psi
